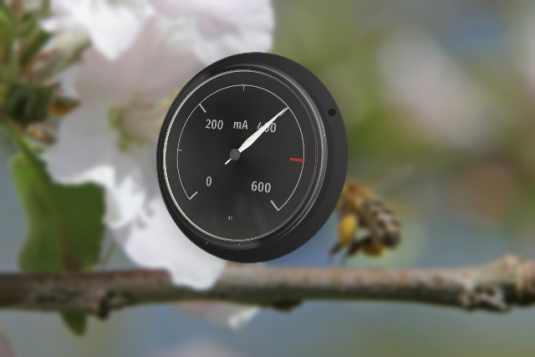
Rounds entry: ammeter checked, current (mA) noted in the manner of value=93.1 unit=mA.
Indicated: value=400 unit=mA
